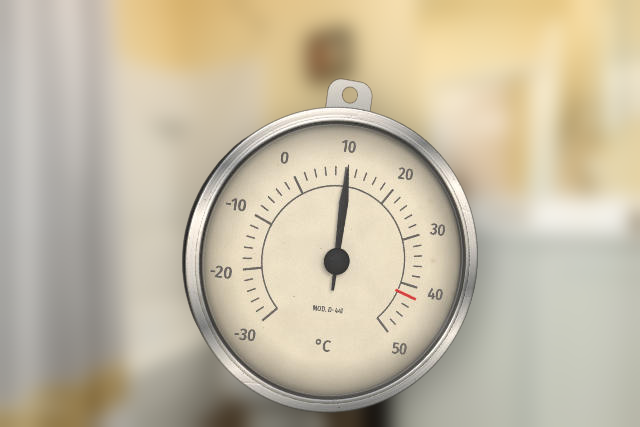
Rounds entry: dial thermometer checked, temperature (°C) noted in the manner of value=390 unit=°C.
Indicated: value=10 unit=°C
